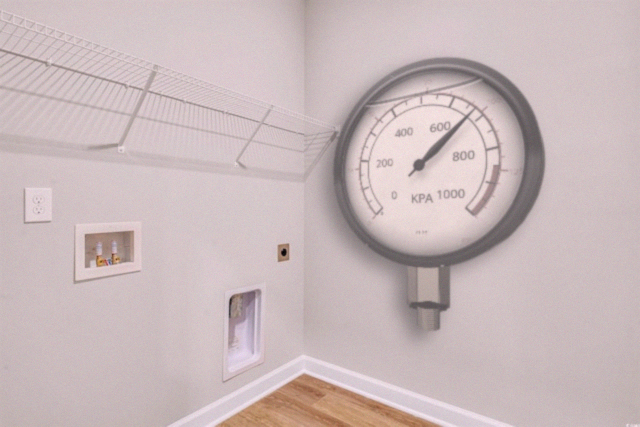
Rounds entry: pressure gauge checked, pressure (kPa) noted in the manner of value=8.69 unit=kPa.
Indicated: value=675 unit=kPa
